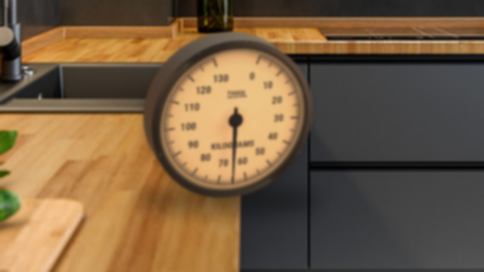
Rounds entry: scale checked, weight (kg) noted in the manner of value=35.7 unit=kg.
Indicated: value=65 unit=kg
